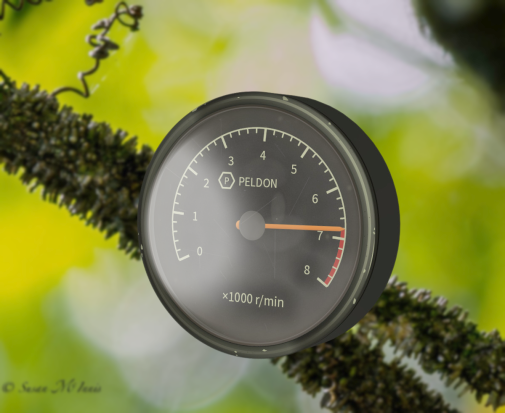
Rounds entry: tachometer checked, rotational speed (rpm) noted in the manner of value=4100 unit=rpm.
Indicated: value=6800 unit=rpm
